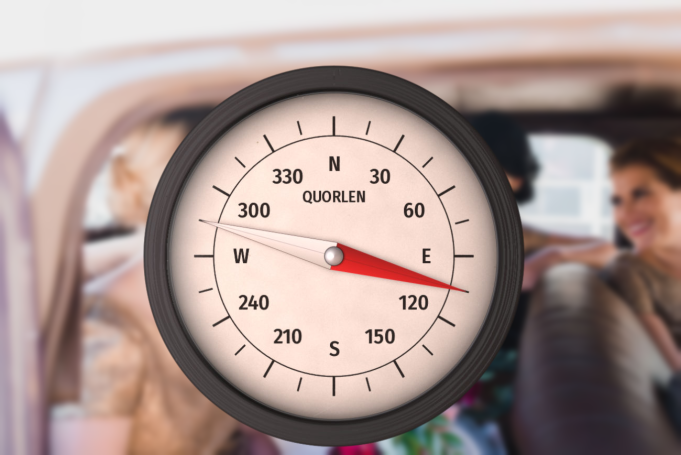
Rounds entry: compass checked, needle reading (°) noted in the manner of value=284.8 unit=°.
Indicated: value=105 unit=°
